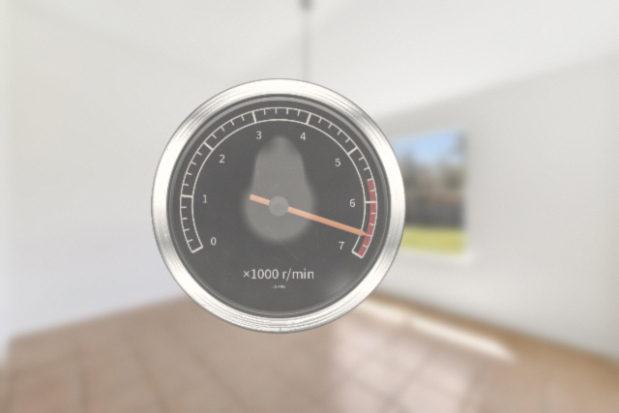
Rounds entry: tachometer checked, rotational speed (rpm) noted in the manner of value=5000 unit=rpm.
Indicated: value=6600 unit=rpm
